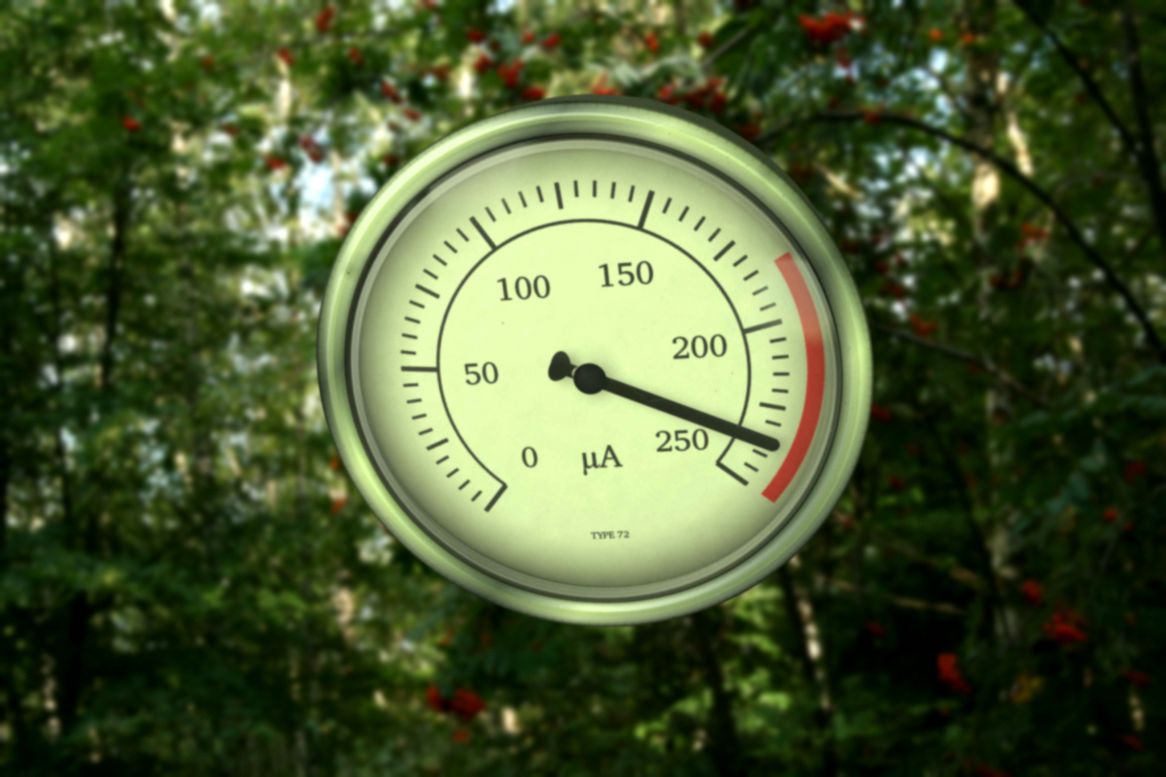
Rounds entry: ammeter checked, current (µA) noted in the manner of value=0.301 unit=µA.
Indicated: value=235 unit=µA
